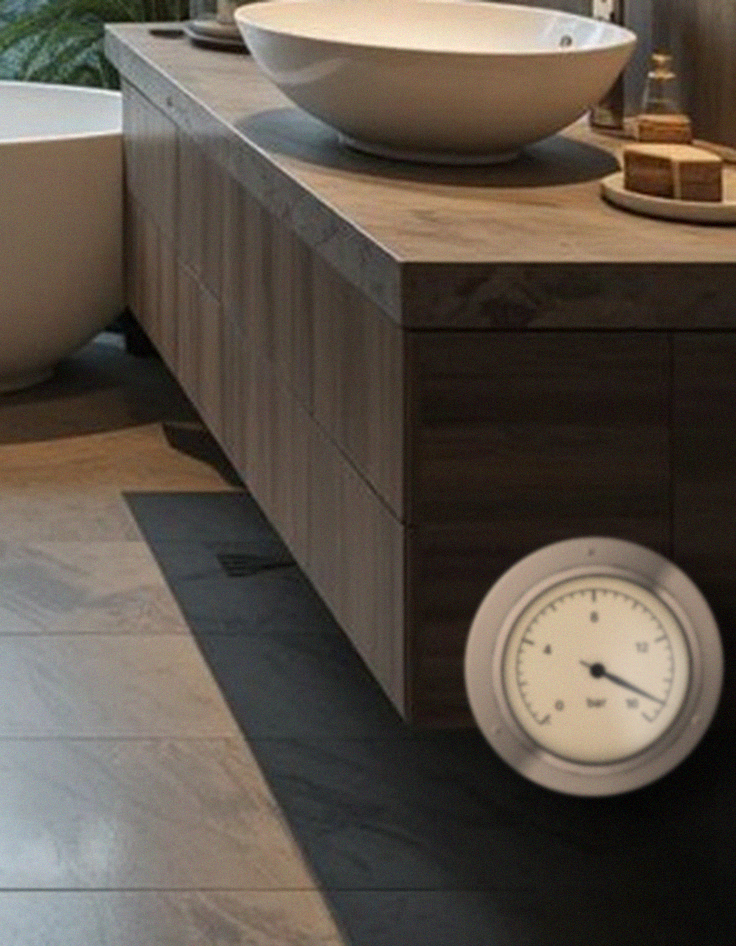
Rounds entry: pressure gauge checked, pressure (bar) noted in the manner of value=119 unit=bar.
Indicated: value=15 unit=bar
